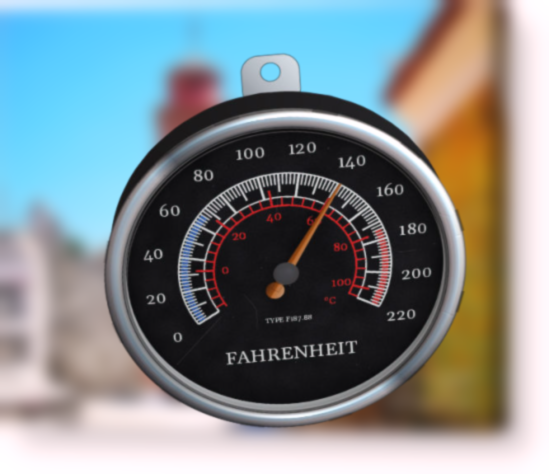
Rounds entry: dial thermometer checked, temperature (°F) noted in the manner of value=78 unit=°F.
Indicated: value=140 unit=°F
